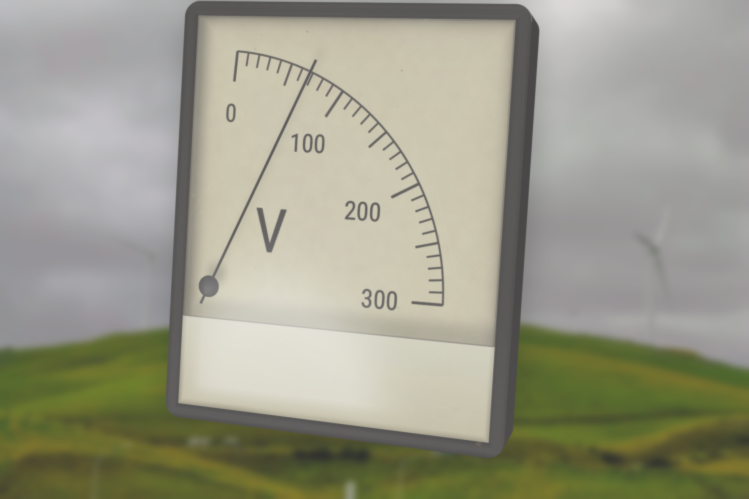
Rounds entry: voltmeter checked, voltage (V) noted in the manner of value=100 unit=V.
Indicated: value=70 unit=V
